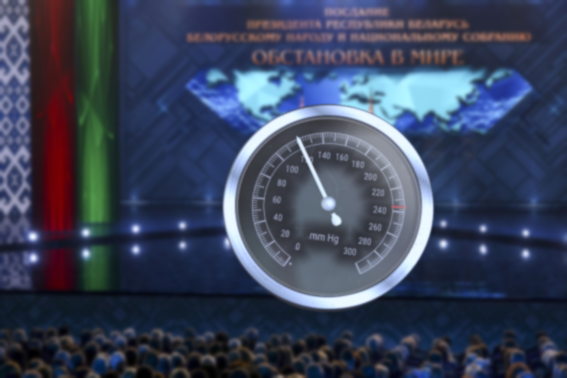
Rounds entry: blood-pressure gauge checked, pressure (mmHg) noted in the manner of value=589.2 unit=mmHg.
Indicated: value=120 unit=mmHg
